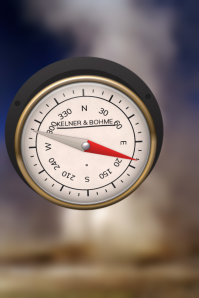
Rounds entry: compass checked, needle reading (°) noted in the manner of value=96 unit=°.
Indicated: value=110 unit=°
